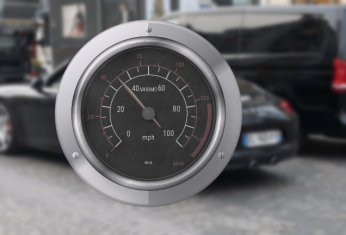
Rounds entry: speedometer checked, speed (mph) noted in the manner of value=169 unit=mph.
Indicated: value=35 unit=mph
